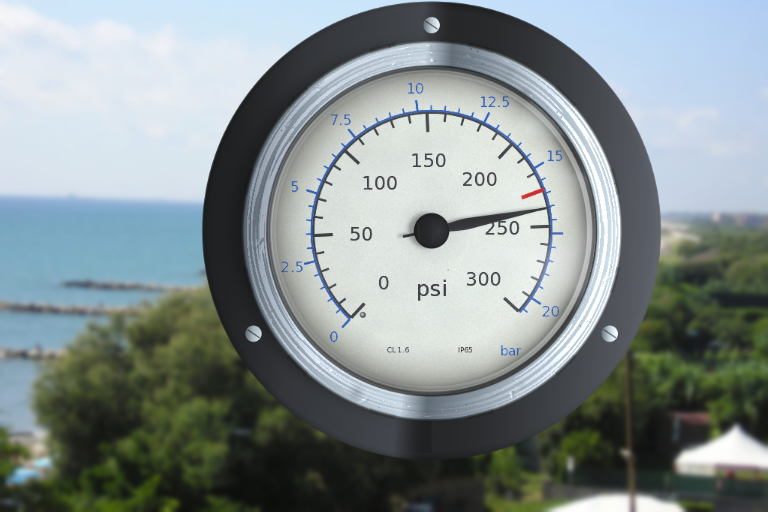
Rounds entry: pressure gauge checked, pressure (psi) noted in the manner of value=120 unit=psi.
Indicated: value=240 unit=psi
